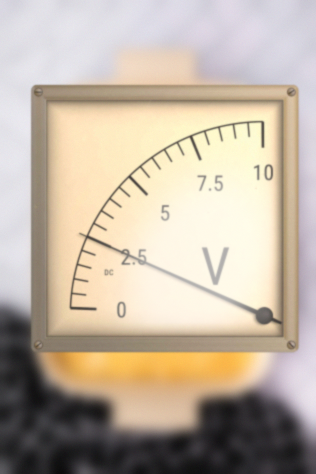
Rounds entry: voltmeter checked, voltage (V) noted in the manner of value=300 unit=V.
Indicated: value=2.5 unit=V
